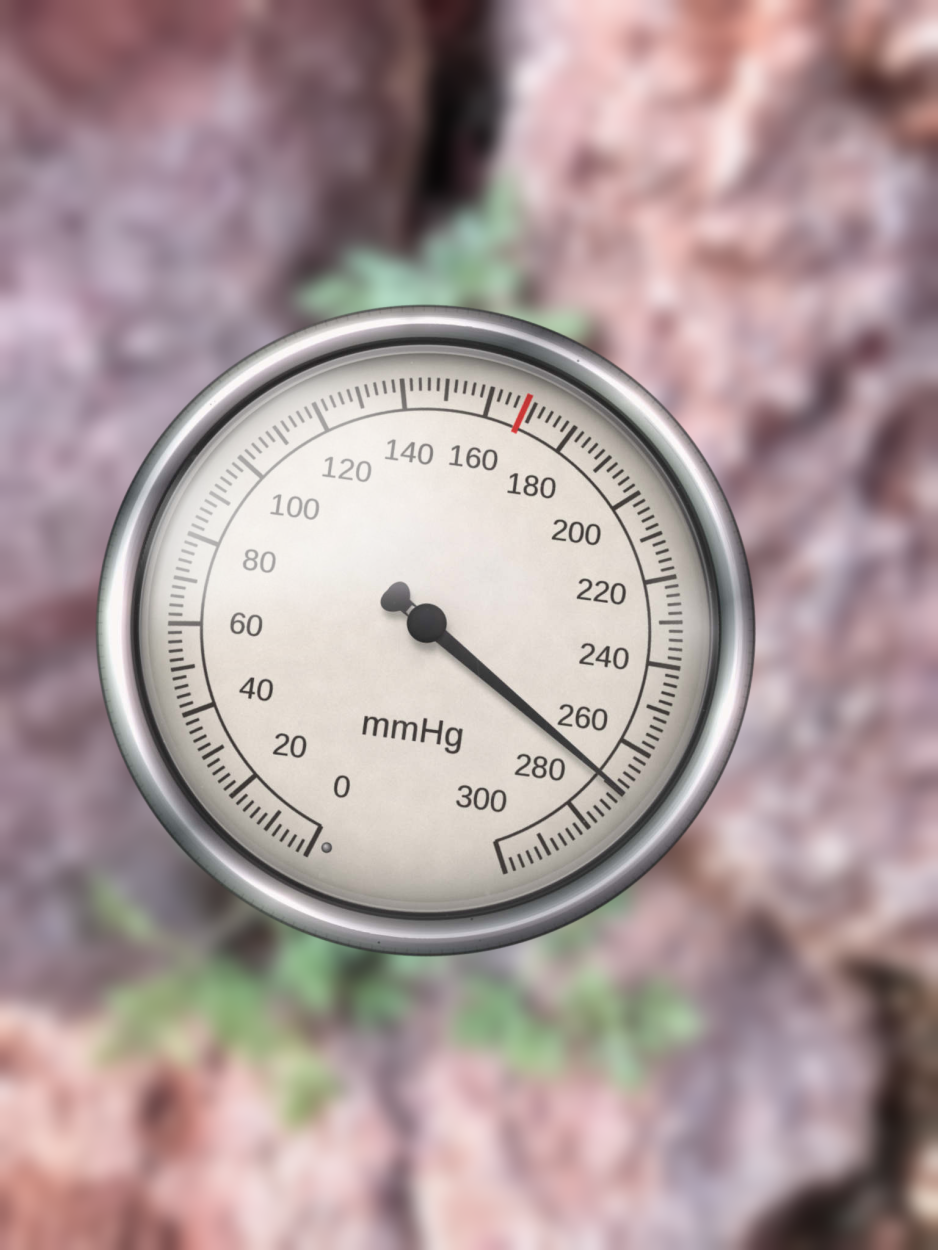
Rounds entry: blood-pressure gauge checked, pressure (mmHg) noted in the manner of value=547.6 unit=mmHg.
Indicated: value=270 unit=mmHg
